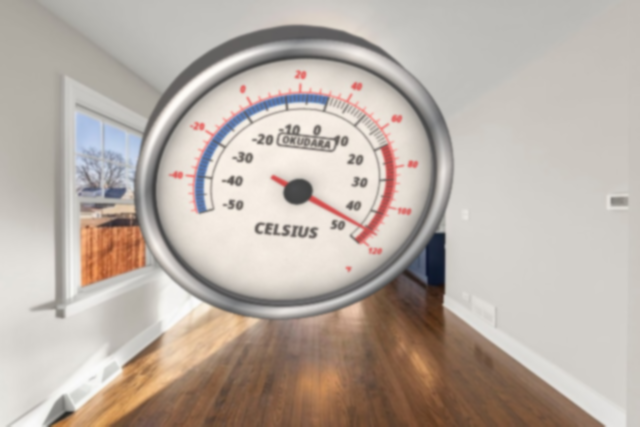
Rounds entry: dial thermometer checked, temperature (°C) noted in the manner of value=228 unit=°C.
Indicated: value=45 unit=°C
